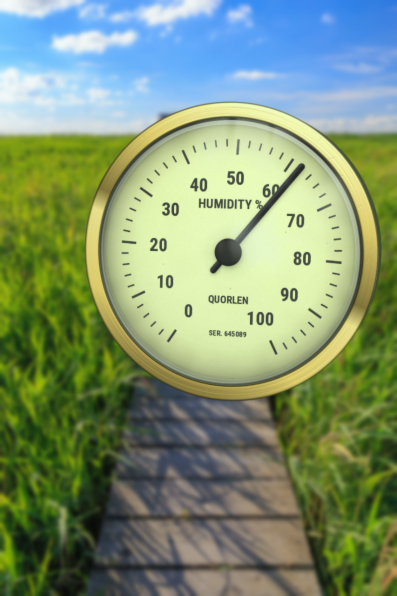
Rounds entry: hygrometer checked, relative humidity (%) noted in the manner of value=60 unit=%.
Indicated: value=62 unit=%
